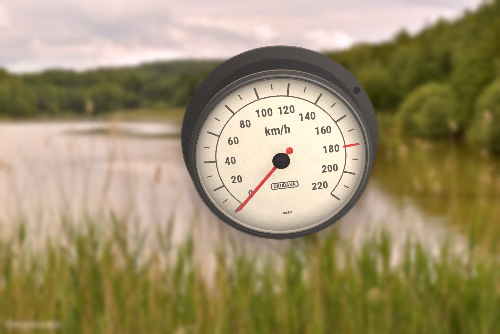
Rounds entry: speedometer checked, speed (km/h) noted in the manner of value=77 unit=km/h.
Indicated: value=0 unit=km/h
